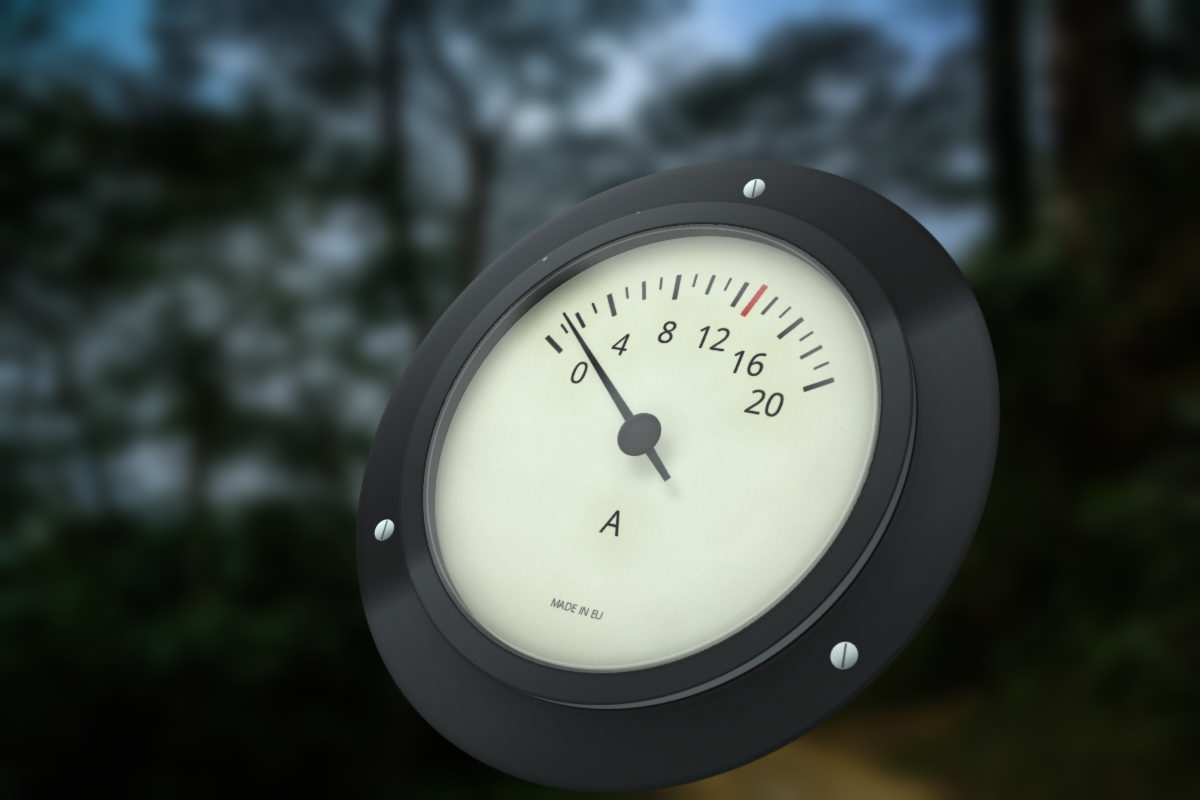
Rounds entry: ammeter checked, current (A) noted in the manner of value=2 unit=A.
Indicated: value=1.5 unit=A
